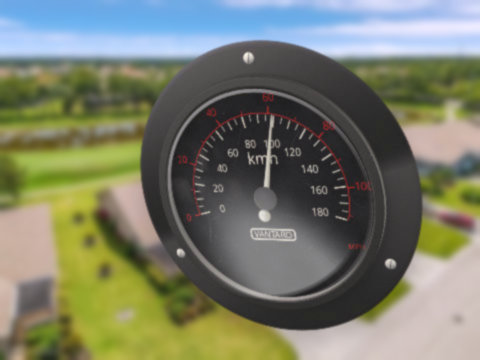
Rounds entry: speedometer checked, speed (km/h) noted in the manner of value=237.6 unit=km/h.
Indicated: value=100 unit=km/h
